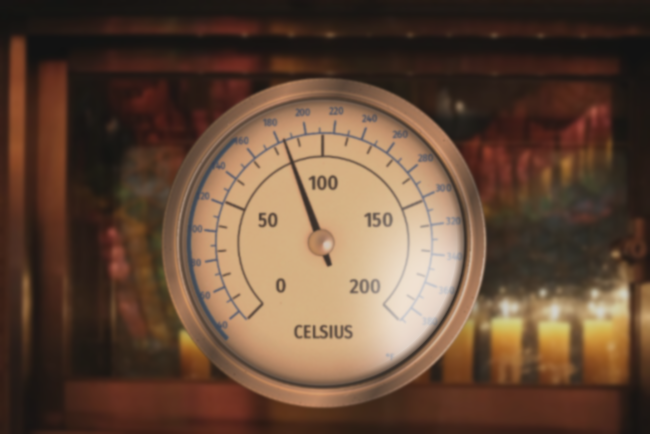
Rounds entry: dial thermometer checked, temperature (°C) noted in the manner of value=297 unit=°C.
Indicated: value=85 unit=°C
